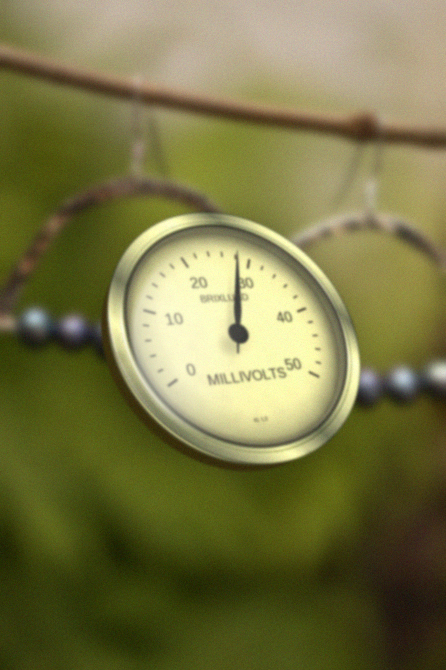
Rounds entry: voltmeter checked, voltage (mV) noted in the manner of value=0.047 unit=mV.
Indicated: value=28 unit=mV
